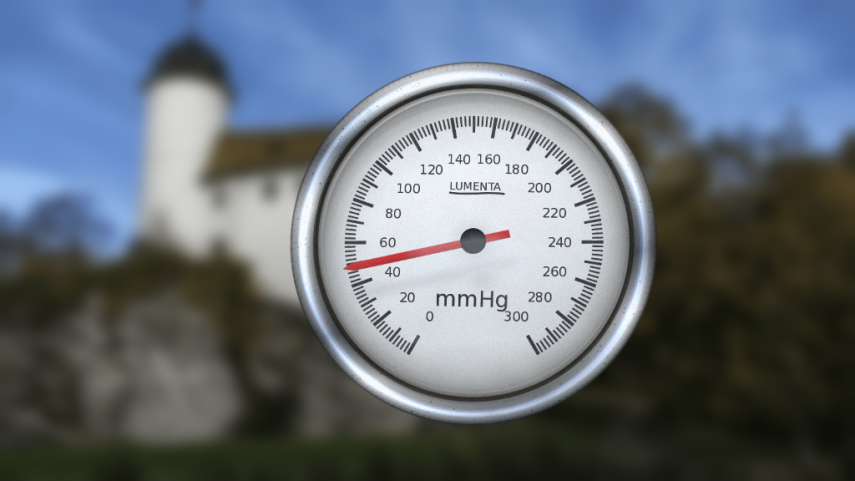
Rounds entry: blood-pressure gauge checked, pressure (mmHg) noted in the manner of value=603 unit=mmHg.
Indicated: value=48 unit=mmHg
